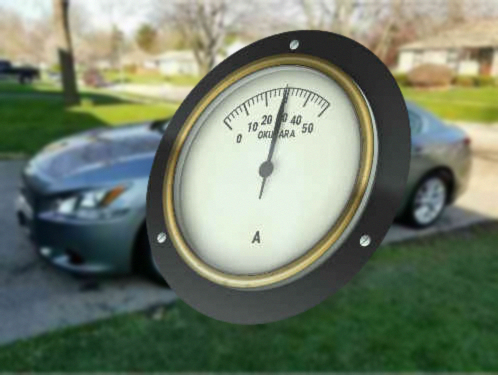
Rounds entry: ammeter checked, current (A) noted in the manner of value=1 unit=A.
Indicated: value=30 unit=A
